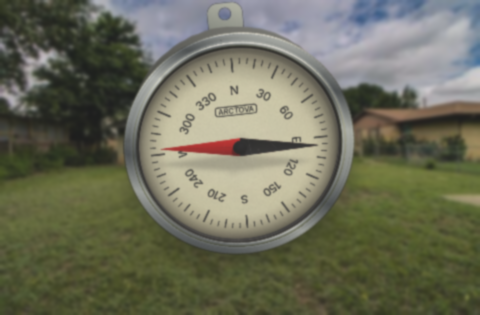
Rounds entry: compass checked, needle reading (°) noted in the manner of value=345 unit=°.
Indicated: value=275 unit=°
